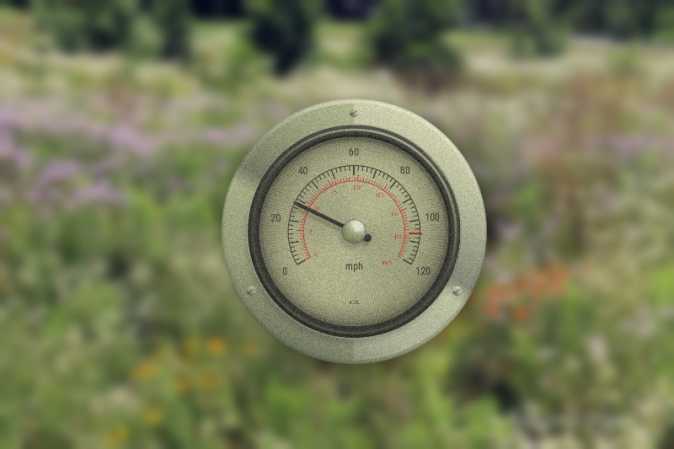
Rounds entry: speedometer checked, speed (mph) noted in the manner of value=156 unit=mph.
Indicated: value=28 unit=mph
